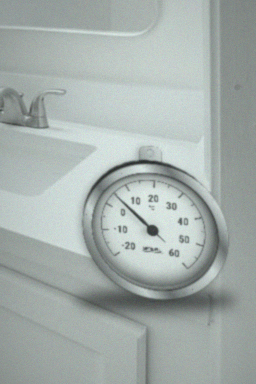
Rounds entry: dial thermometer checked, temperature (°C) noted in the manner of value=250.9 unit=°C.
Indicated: value=5 unit=°C
